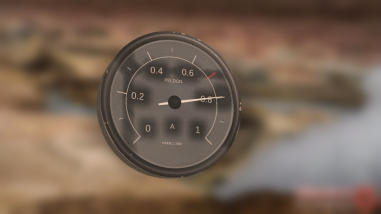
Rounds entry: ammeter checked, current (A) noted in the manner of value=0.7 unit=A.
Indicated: value=0.8 unit=A
